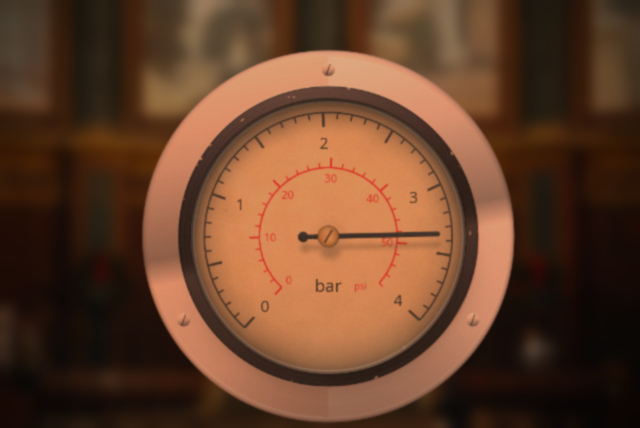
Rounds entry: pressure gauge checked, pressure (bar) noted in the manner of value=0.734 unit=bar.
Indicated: value=3.35 unit=bar
